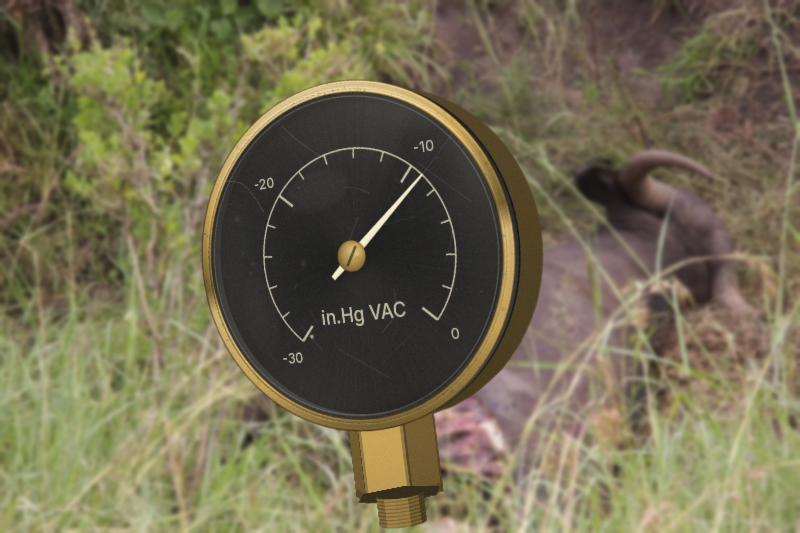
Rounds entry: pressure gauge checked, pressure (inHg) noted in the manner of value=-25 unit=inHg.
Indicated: value=-9 unit=inHg
